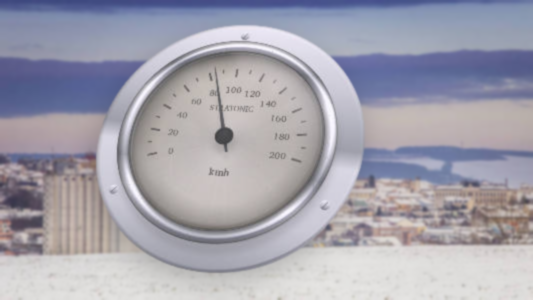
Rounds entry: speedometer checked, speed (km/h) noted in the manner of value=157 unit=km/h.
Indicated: value=85 unit=km/h
